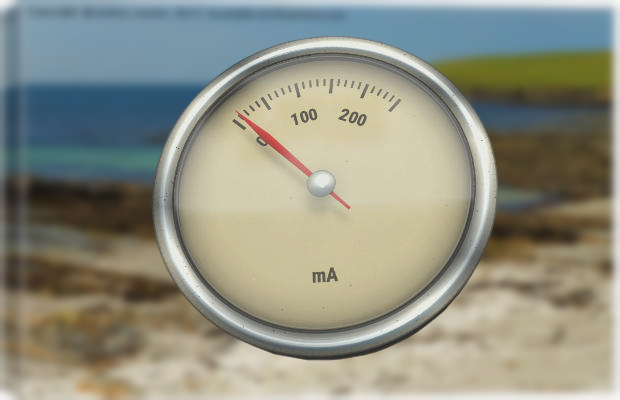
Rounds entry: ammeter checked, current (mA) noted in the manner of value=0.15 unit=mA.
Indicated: value=10 unit=mA
